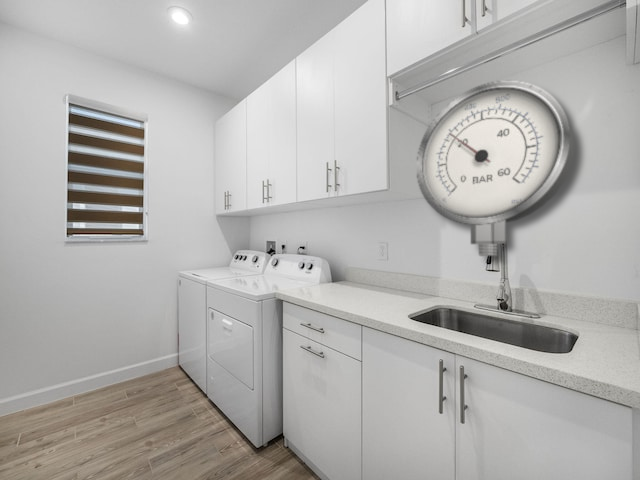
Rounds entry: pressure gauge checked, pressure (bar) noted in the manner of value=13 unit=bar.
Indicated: value=20 unit=bar
